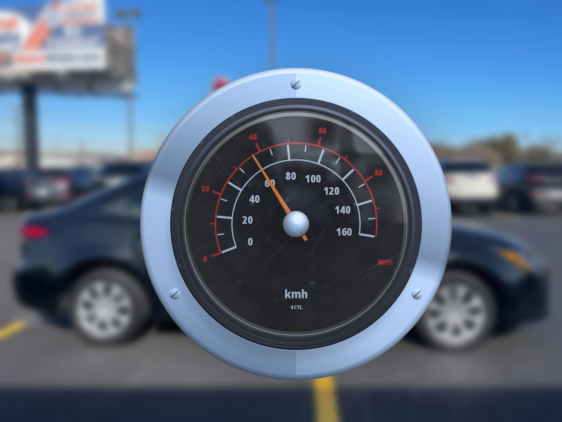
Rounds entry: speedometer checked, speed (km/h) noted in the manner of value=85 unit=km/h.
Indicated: value=60 unit=km/h
